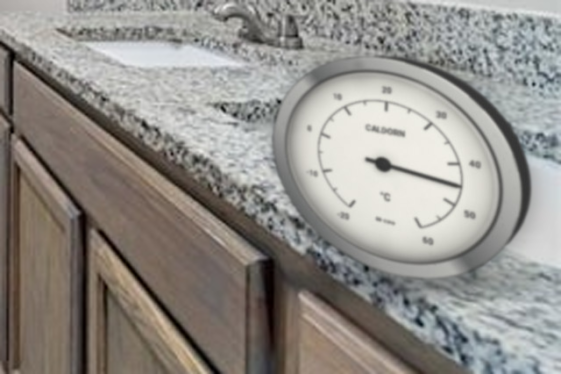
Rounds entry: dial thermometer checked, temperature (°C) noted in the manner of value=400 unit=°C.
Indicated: value=45 unit=°C
